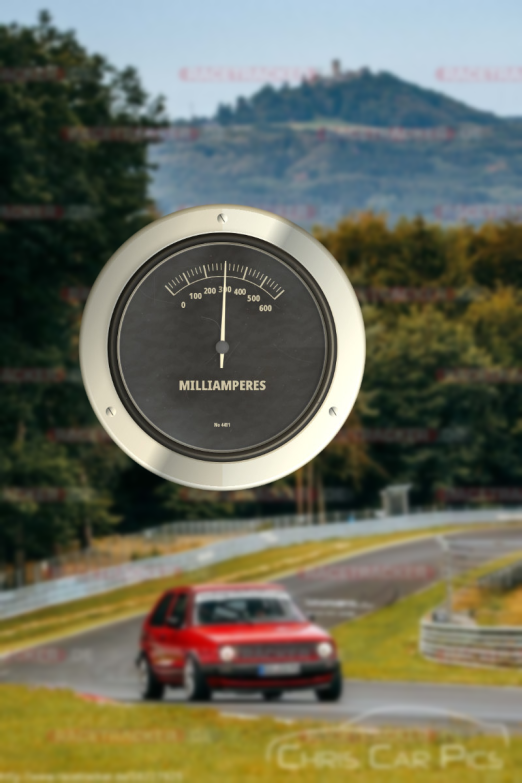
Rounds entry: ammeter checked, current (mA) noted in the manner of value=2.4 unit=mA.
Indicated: value=300 unit=mA
